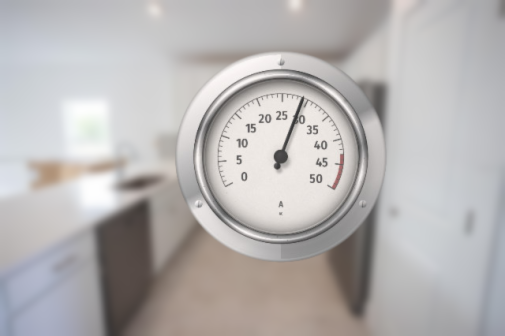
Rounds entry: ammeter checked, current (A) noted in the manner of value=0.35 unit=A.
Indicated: value=29 unit=A
